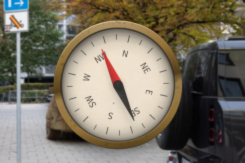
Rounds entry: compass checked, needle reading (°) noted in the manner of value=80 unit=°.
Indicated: value=322.5 unit=°
